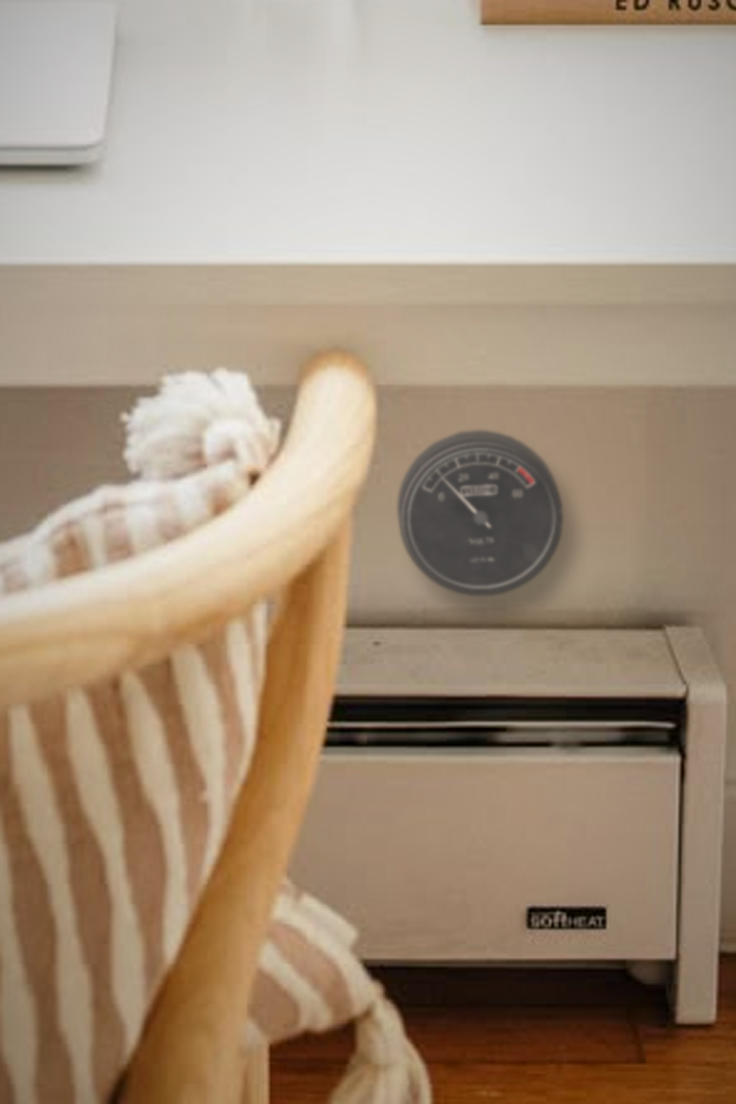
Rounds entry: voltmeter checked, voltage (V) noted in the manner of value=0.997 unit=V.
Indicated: value=10 unit=V
